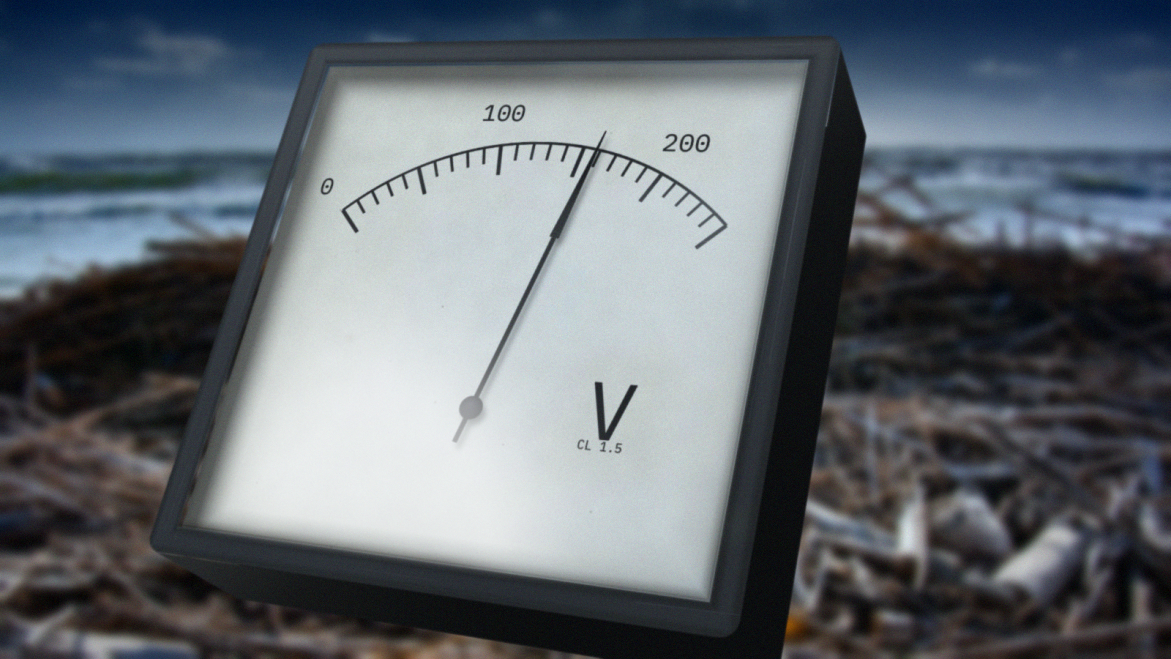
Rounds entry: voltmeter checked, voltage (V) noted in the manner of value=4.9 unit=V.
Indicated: value=160 unit=V
